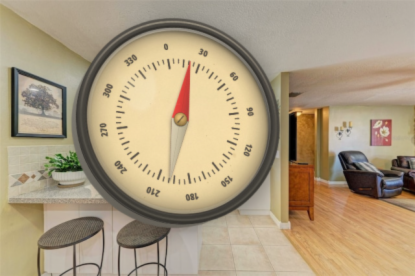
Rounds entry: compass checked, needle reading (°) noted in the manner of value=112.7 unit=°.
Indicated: value=20 unit=°
